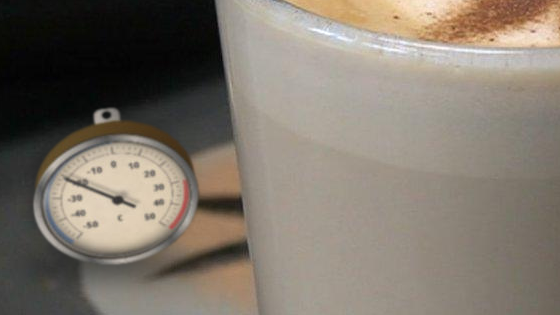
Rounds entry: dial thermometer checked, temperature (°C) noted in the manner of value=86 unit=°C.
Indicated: value=-20 unit=°C
